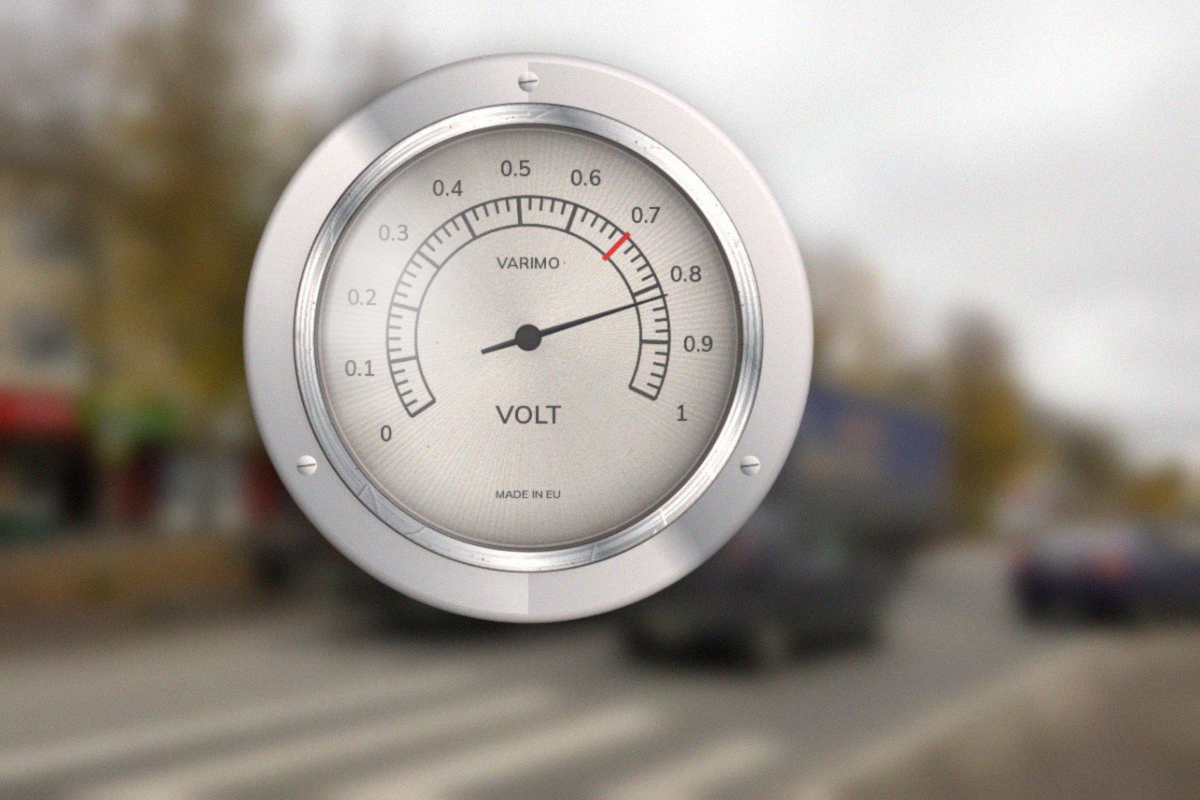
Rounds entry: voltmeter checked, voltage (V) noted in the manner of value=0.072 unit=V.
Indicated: value=0.82 unit=V
